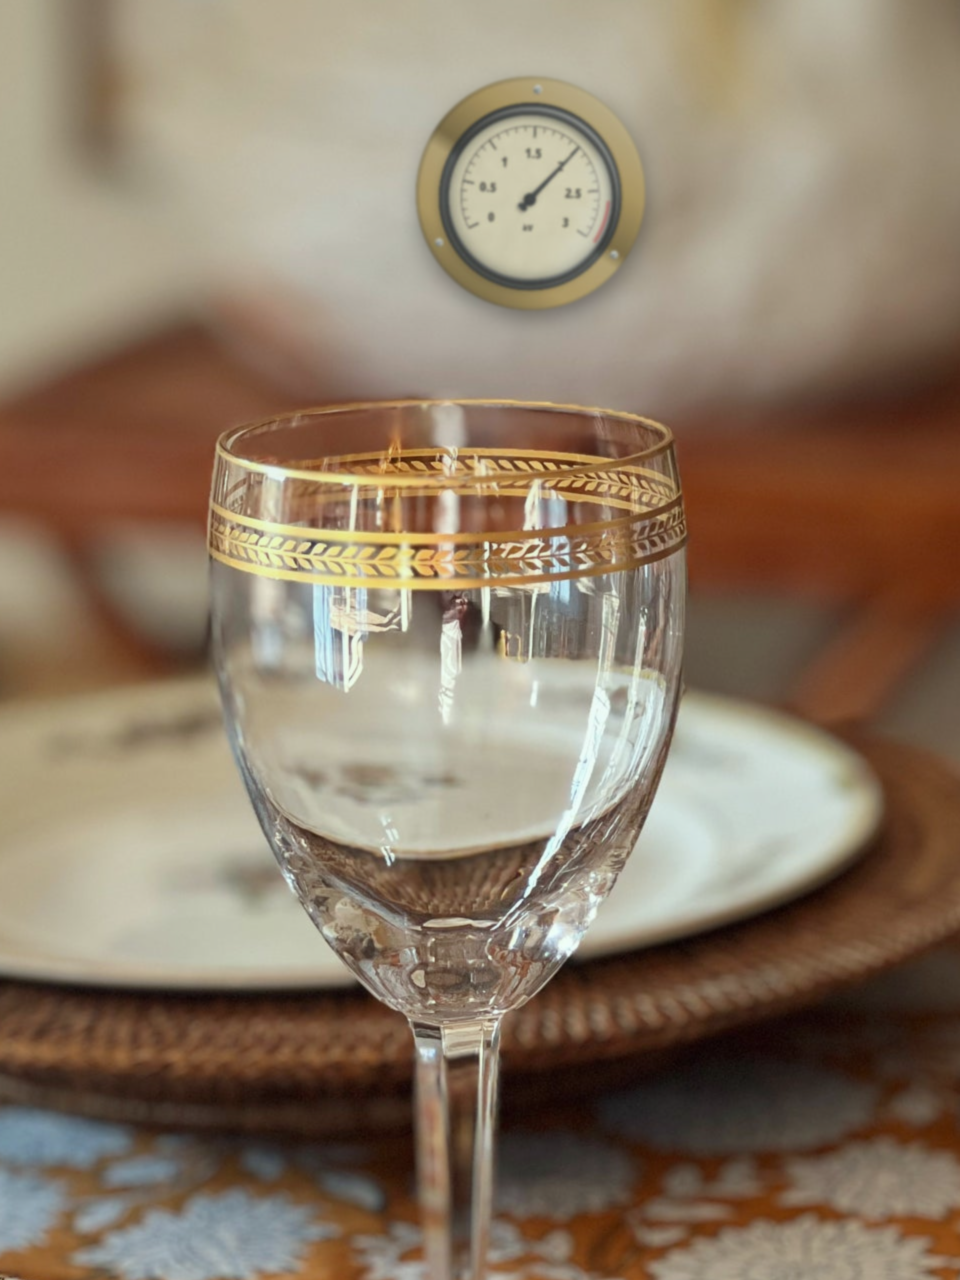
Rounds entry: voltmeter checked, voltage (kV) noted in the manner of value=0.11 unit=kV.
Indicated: value=2 unit=kV
